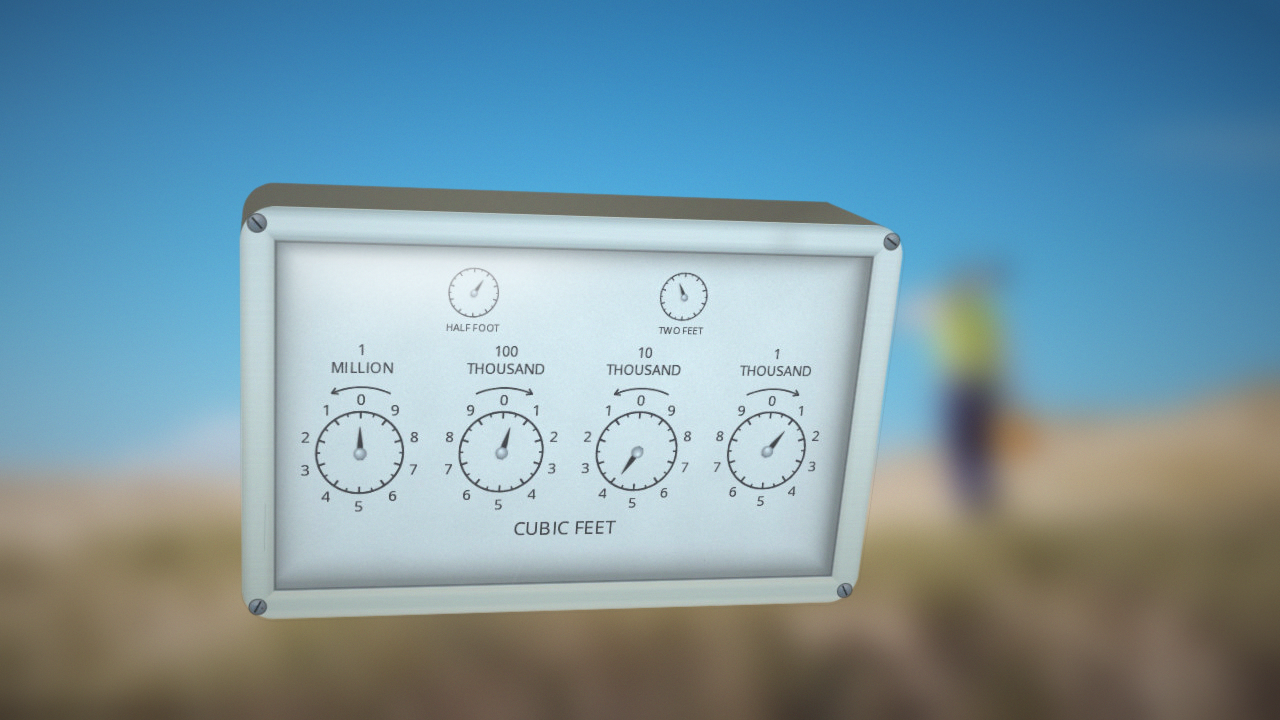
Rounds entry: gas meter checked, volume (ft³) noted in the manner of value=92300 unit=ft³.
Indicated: value=4100 unit=ft³
